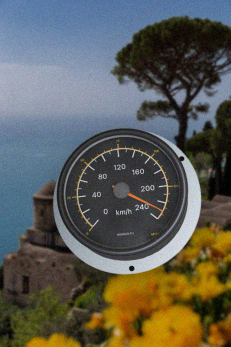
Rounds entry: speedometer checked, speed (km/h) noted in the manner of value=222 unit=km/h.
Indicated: value=230 unit=km/h
